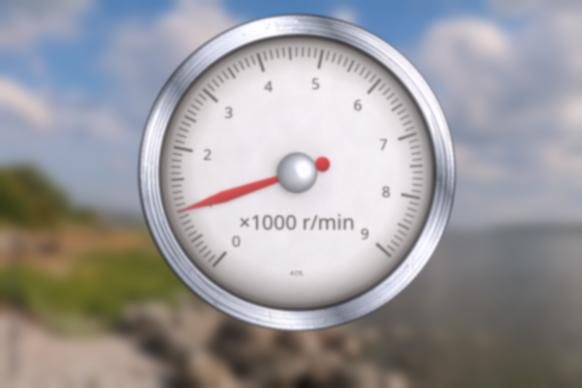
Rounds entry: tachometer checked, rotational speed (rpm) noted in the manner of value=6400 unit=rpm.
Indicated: value=1000 unit=rpm
